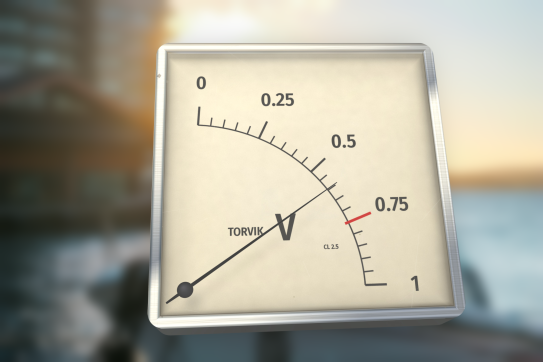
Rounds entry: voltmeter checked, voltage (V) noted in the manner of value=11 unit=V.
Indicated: value=0.6 unit=V
